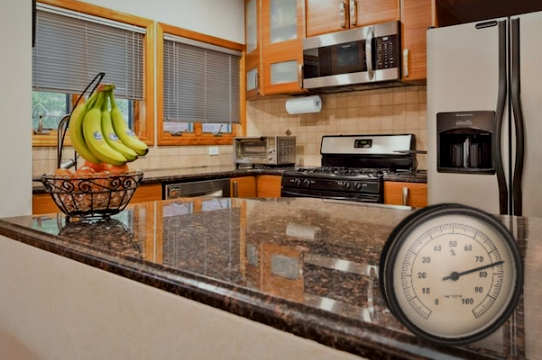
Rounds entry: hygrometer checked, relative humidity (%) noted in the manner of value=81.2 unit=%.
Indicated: value=75 unit=%
